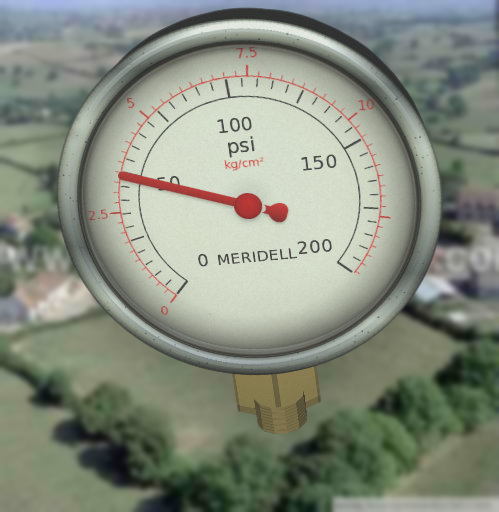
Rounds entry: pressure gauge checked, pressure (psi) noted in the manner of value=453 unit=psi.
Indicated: value=50 unit=psi
